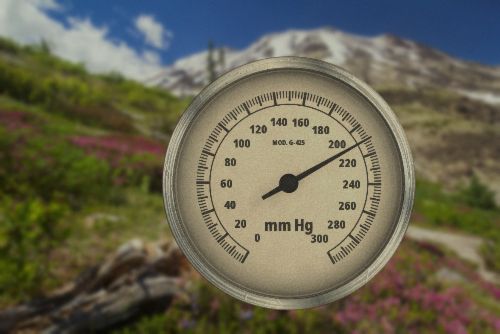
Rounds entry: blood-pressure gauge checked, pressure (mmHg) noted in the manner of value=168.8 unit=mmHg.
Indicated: value=210 unit=mmHg
